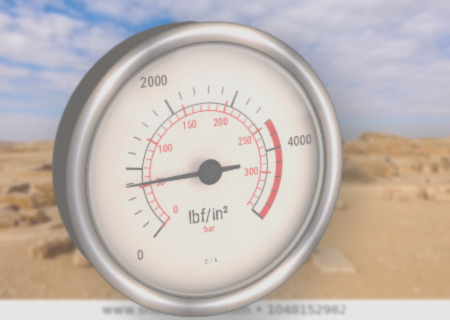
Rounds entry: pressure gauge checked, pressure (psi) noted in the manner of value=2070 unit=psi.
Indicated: value=800 unit=psi
